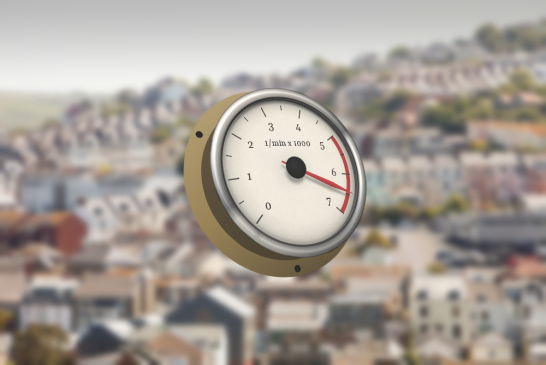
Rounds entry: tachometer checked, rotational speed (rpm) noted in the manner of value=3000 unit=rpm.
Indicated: value=6500 unit=rpm
